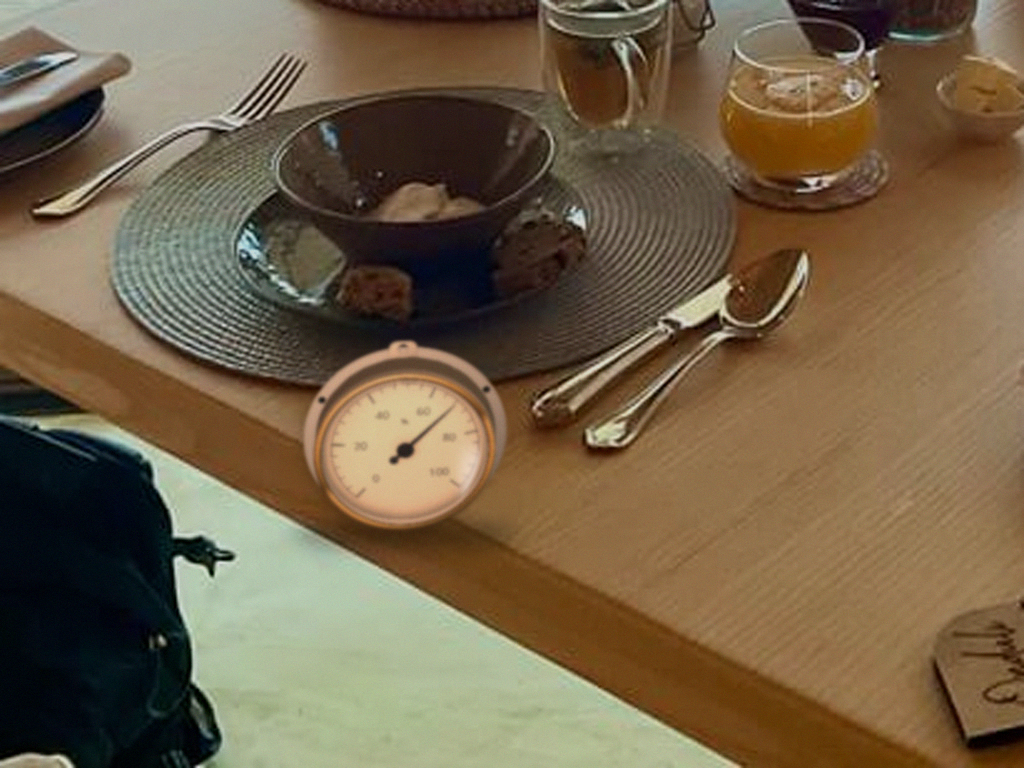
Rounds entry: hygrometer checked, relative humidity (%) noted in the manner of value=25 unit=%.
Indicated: value=68 unit=%
